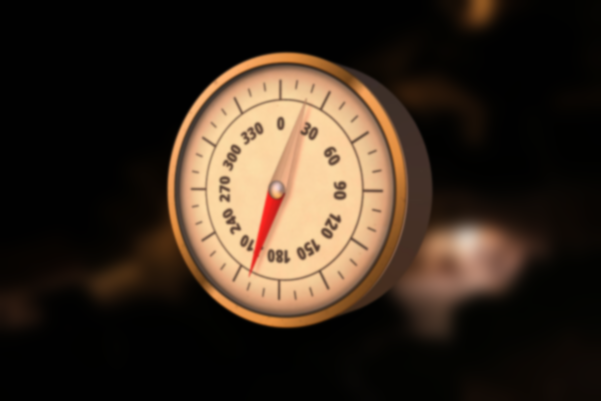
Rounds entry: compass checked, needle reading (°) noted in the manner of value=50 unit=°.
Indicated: value=200 unit=°
